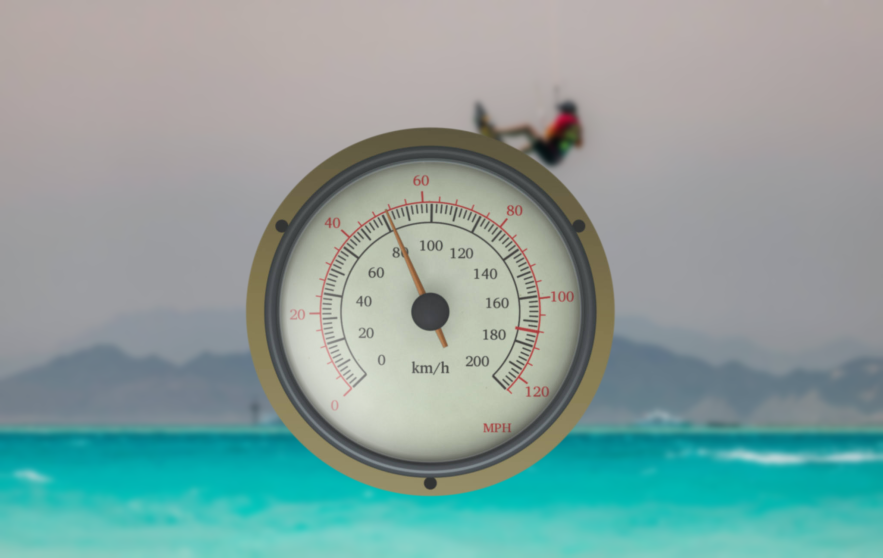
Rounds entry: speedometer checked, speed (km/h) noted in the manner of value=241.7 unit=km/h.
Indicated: value=82 unit=km/h
